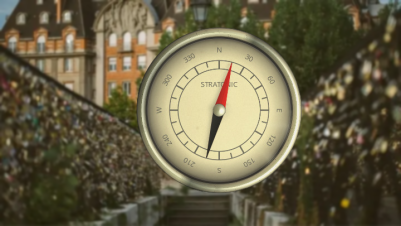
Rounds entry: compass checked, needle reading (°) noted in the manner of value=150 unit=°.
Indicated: value=15 unit=°
